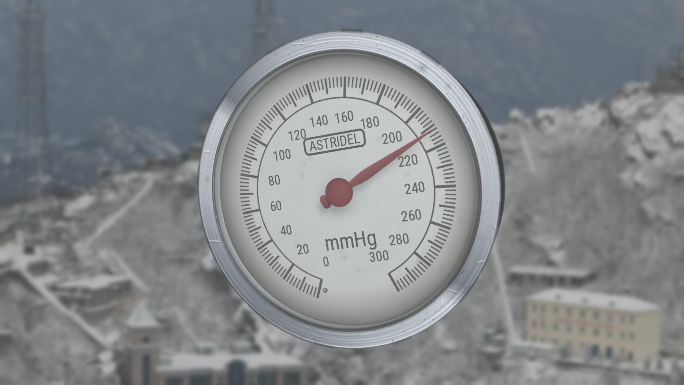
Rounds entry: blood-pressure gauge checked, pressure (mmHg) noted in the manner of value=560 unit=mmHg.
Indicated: value=212 unit=mmHg
